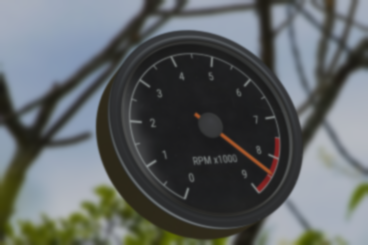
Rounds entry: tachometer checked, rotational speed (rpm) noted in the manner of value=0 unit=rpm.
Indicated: value=8500 unit=rpm
